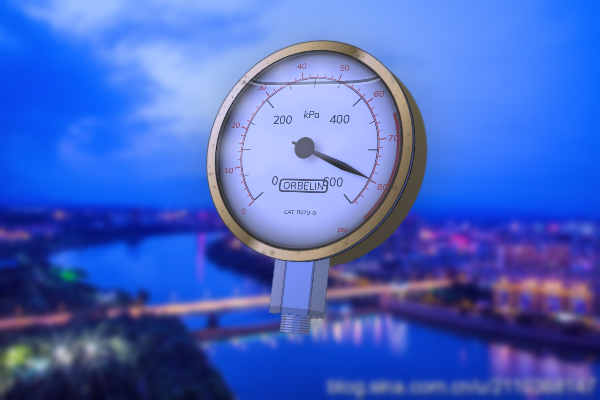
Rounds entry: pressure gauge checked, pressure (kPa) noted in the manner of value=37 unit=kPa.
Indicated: value=550 unit=kPa
